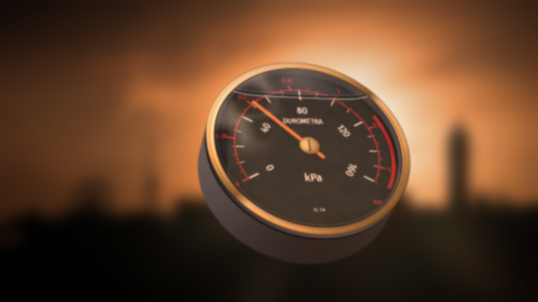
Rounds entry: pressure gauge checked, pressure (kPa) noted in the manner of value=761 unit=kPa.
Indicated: value=50 unit=kPa
